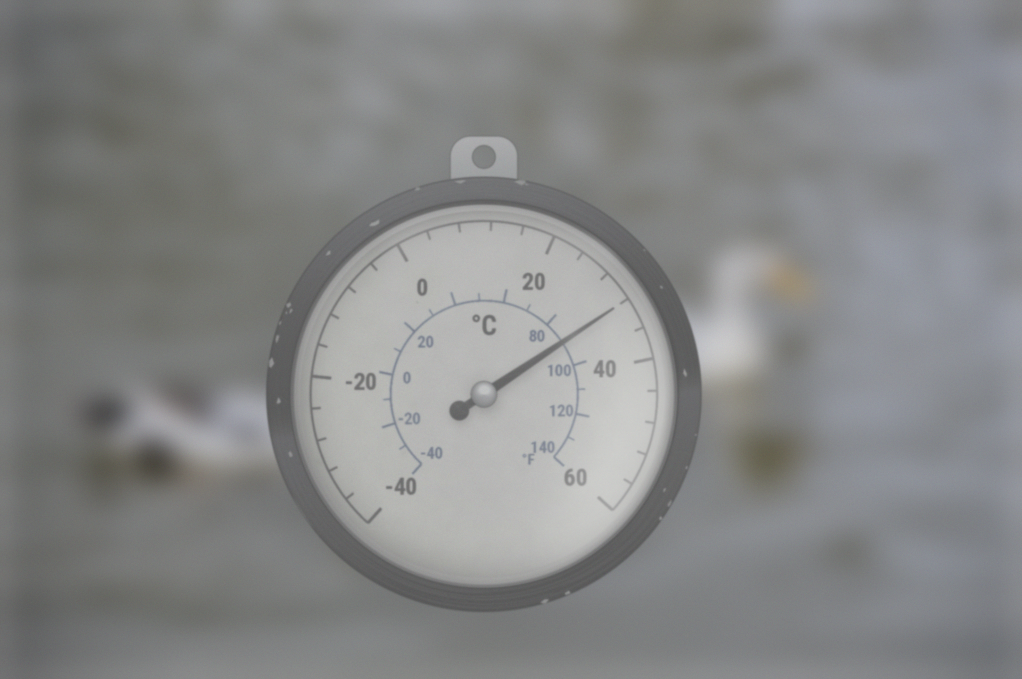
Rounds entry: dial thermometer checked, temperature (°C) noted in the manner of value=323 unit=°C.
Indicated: value=32 unit=°C
